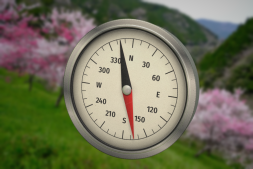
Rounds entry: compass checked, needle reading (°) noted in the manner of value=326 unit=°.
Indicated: value=165 unit=°
